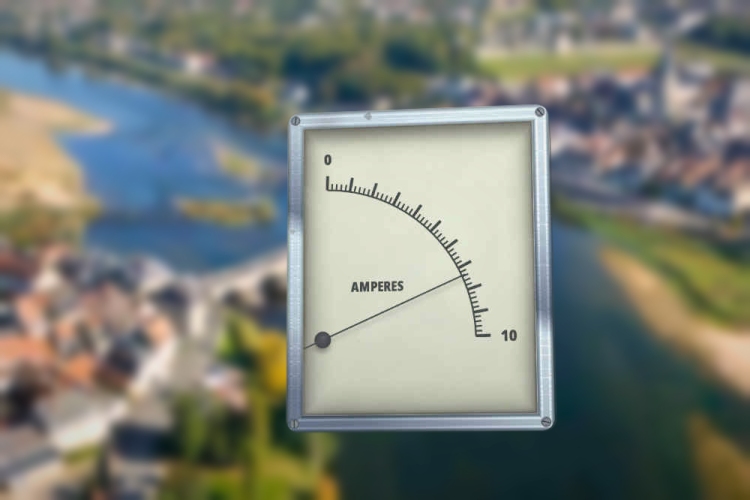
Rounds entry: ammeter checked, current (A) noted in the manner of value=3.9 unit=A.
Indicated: value=7.4 unit=A
